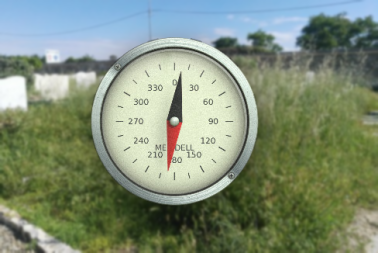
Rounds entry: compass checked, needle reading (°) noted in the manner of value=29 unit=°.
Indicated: value=187.5 unit=°
